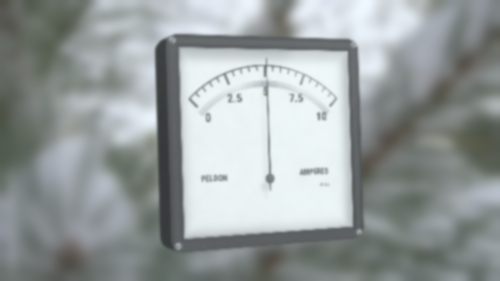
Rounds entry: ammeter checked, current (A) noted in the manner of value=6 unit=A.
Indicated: value=5 unit=A
